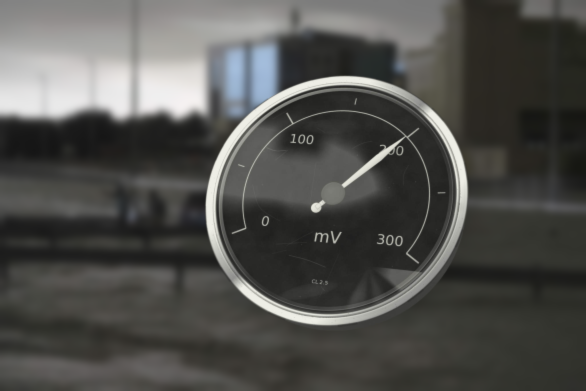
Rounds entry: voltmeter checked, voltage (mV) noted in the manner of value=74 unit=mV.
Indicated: value=200 unit=mV
